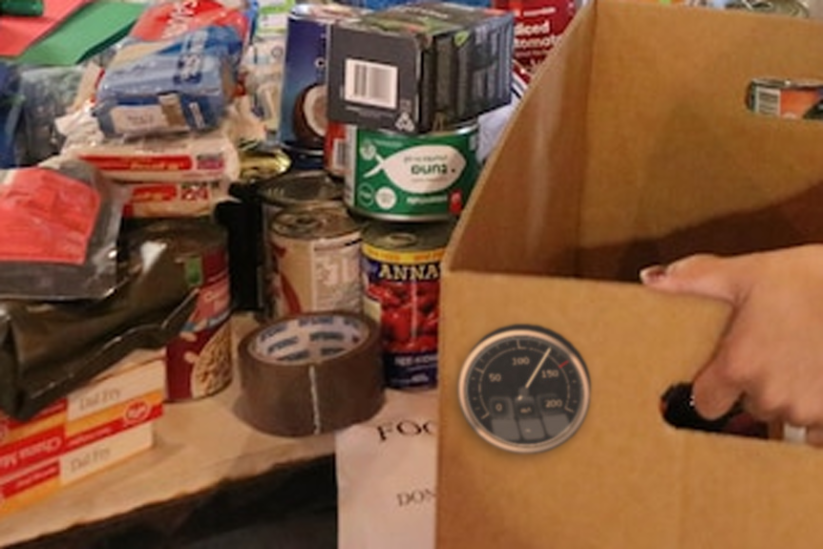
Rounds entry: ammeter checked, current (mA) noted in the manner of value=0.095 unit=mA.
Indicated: value=130 unit=mA
